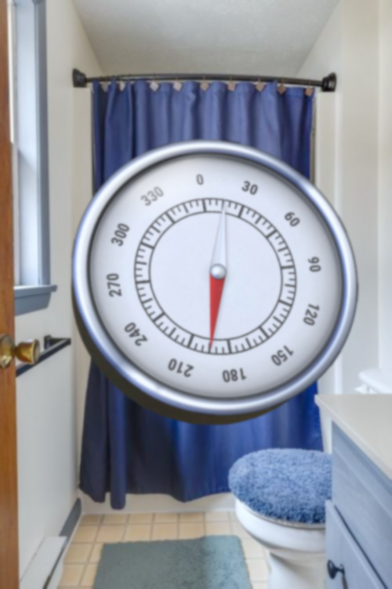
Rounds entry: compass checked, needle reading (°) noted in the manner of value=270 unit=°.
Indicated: value=195 unit=°
